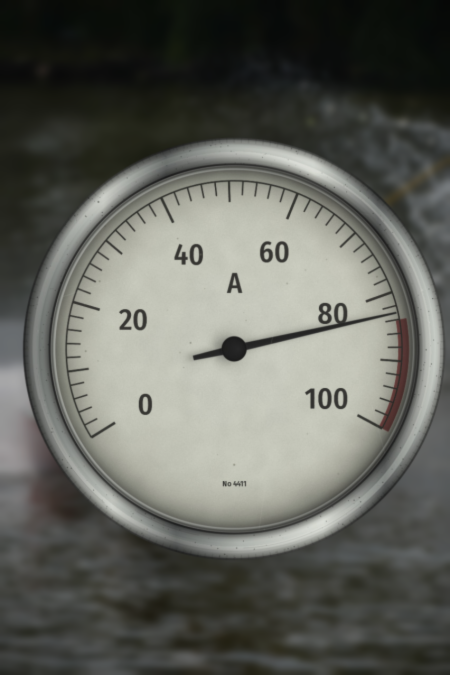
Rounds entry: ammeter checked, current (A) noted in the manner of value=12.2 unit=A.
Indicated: value=83 unit=A
